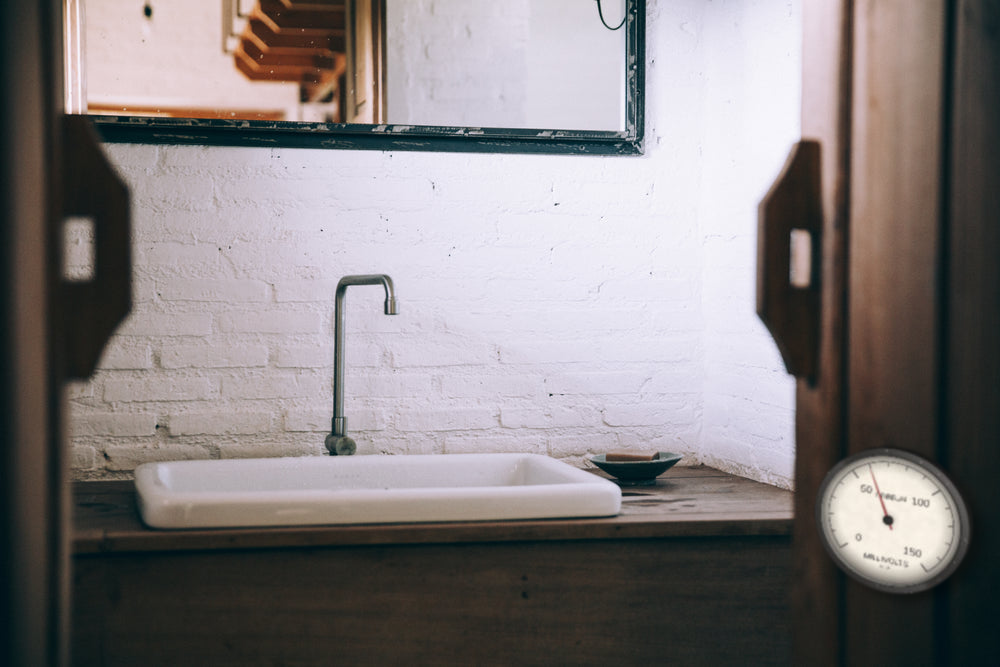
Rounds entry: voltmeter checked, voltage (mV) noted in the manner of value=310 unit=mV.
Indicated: value=60 unit=mV
